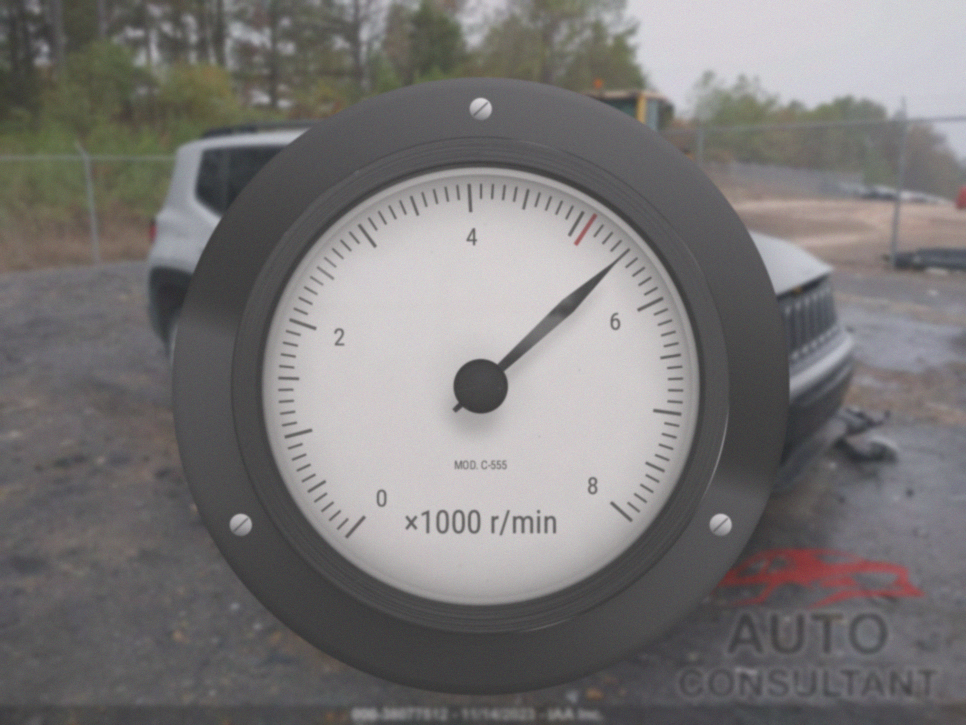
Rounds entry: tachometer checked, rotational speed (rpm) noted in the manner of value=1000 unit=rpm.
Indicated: value=5500 unit=rpm
